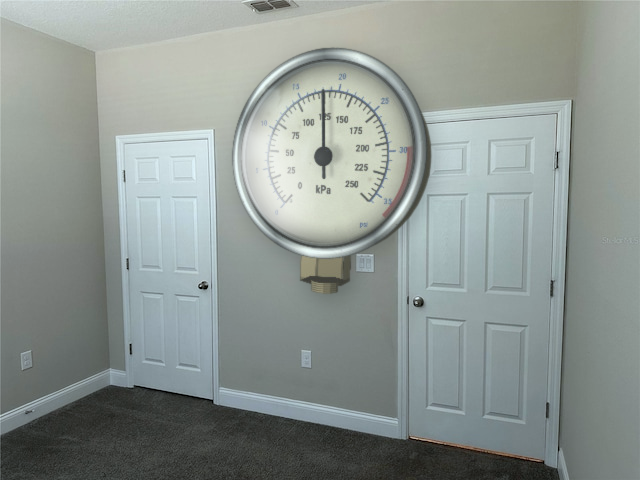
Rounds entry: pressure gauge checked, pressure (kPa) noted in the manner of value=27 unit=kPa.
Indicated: value=125 unit=kPa
